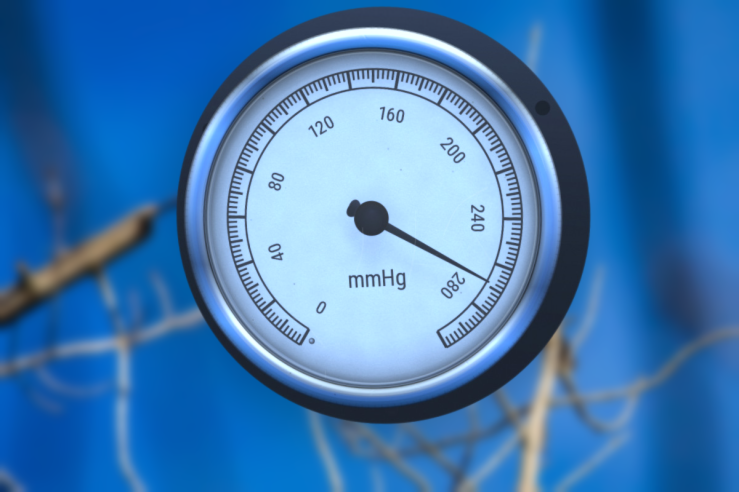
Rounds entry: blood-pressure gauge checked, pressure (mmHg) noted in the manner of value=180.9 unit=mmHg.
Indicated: value=268 unit=mmHg
